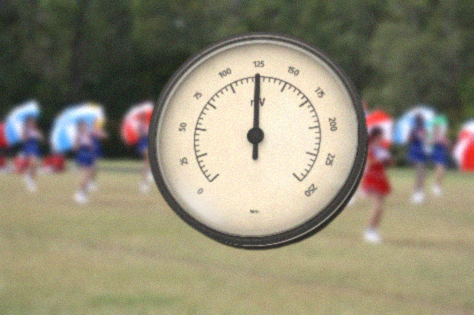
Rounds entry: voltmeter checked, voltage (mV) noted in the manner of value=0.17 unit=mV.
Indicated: value=125 unit=mV
